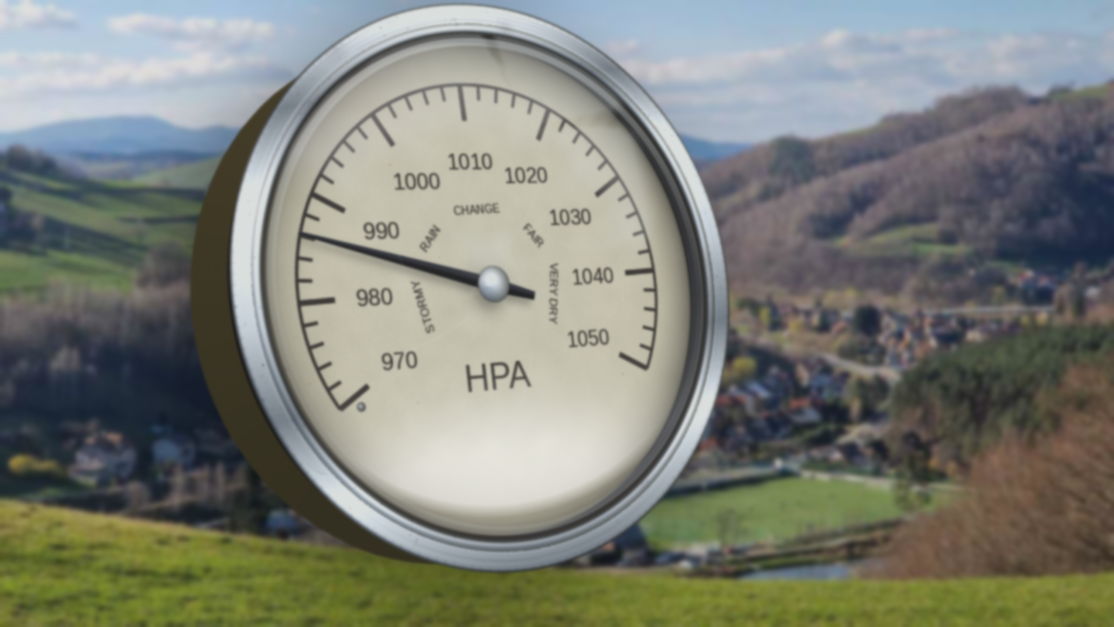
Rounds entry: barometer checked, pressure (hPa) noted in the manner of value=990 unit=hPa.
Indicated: value=986 unit=hPa
